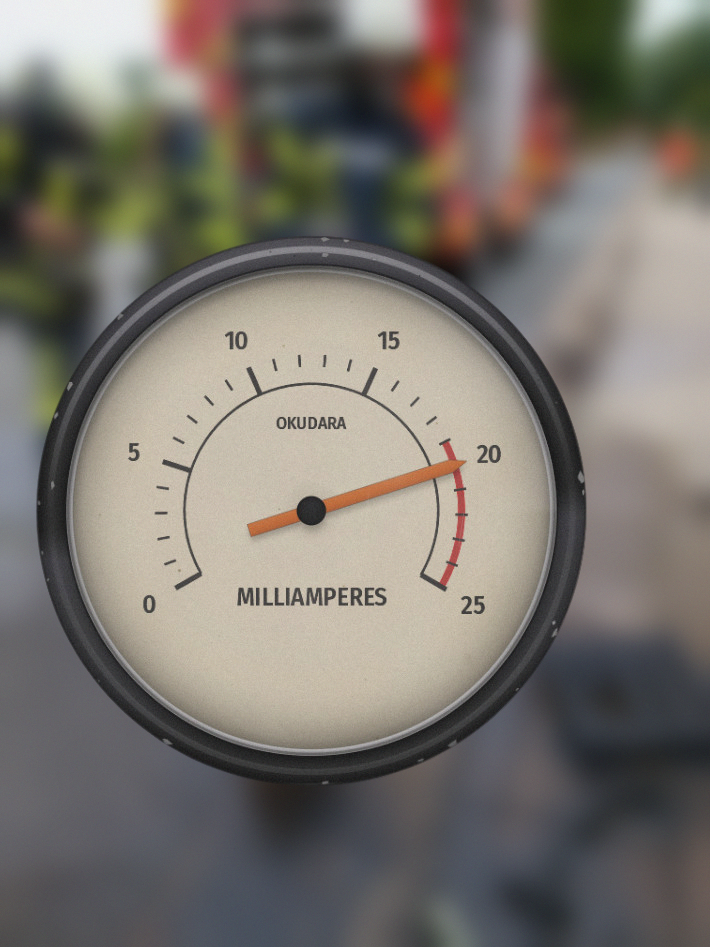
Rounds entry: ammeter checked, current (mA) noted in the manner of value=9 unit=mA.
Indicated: value=20 unit=mA
